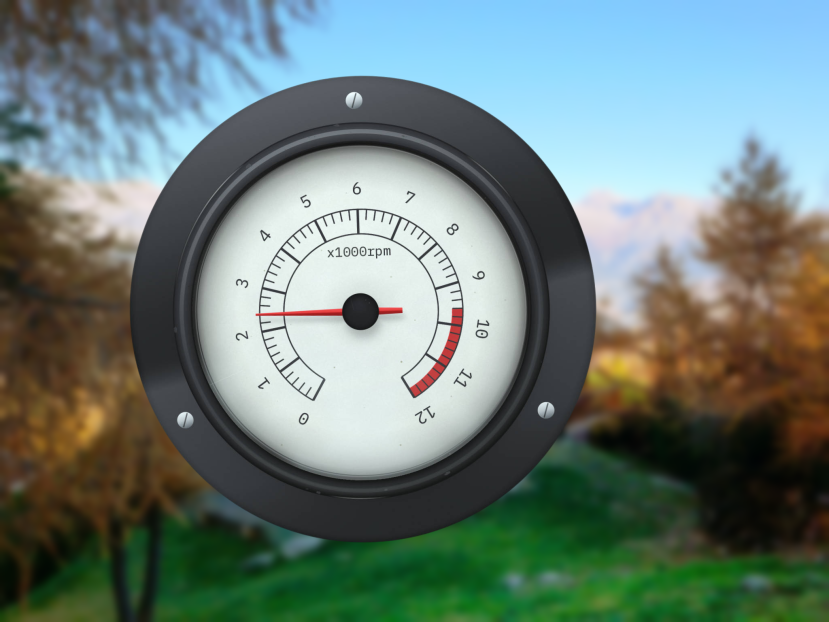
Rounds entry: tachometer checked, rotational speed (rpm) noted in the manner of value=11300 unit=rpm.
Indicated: value=2400 unit=rpm
